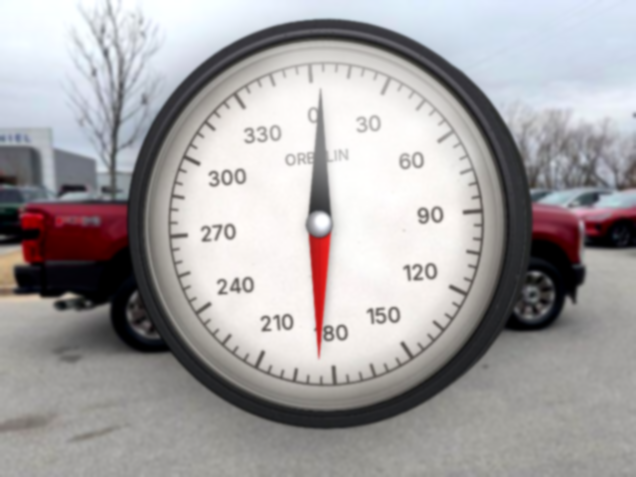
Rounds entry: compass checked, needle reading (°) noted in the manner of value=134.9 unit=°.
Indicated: value=185 unit=°
